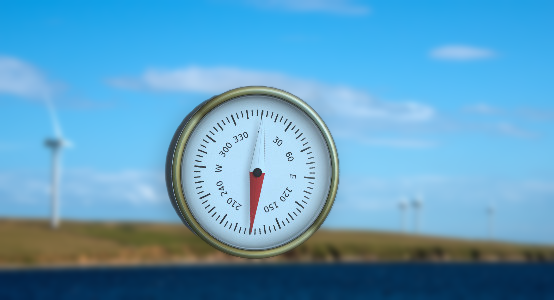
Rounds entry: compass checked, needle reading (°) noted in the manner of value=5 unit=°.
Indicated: value=180 unit=°
